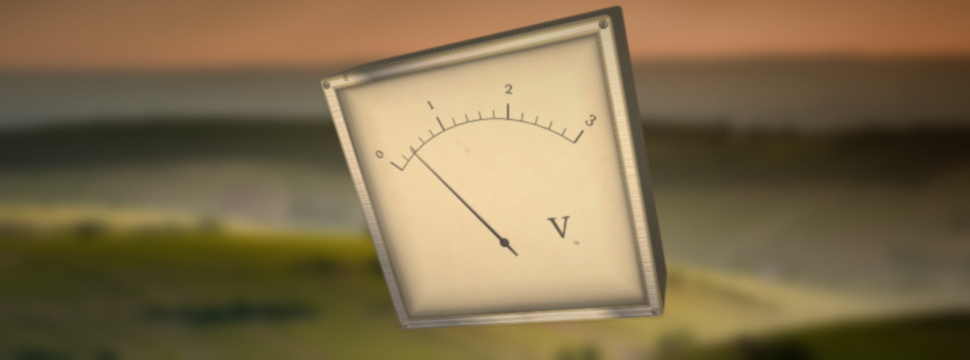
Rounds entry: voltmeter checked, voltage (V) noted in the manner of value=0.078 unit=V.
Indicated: value=0.4 unit=V
